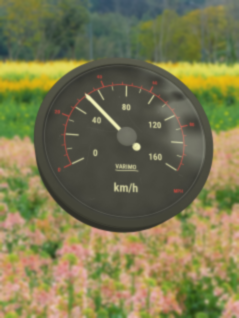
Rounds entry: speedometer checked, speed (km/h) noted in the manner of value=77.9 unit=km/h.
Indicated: value=50 unit=km/h
